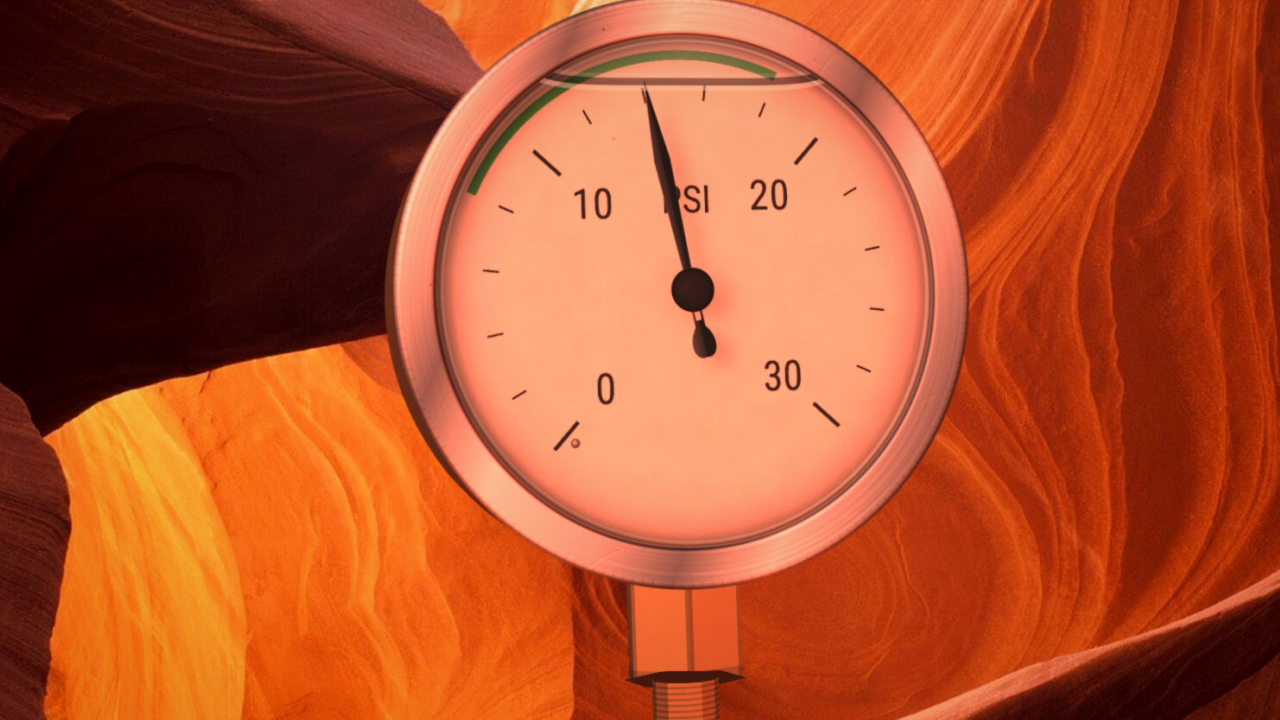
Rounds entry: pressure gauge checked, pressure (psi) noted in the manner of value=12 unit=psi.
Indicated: value=14 unit=psi
